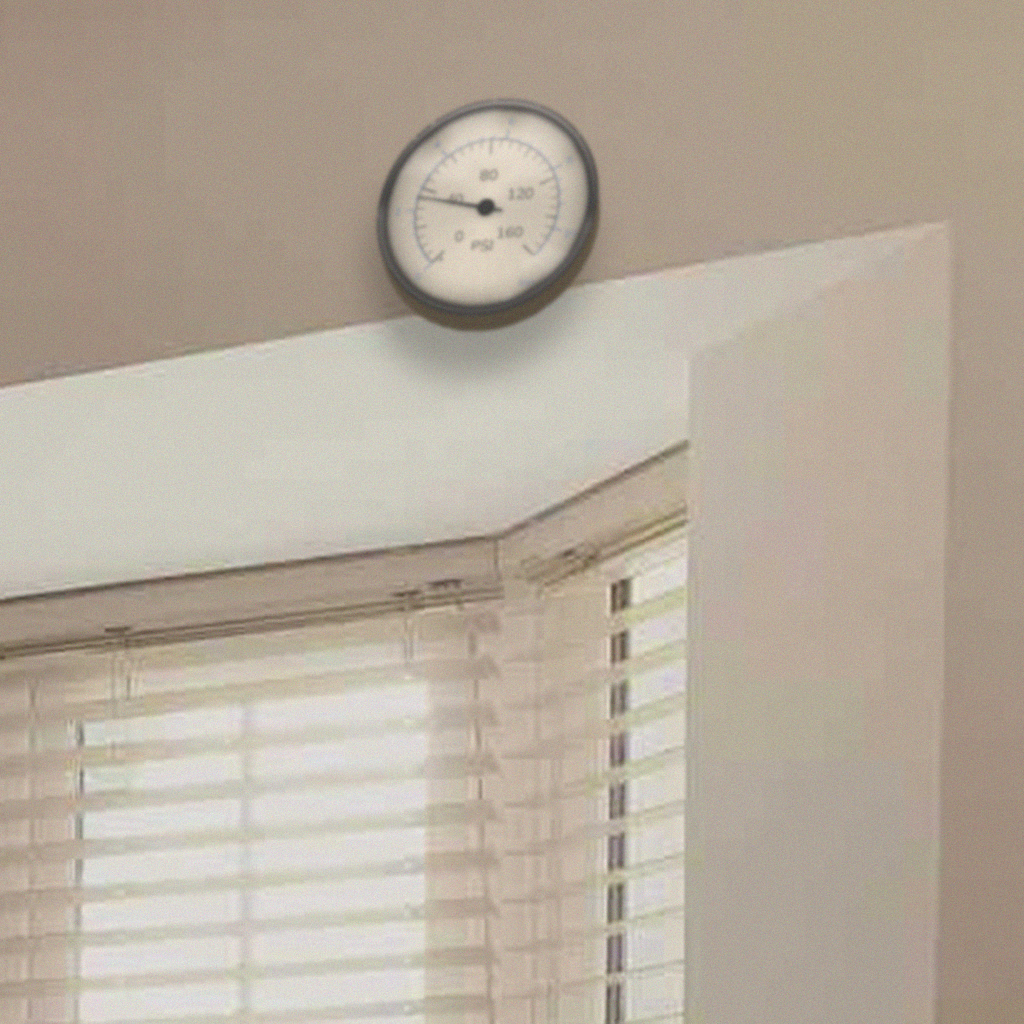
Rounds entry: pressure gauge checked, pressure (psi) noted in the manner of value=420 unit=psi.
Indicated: value=35 unit=psi
